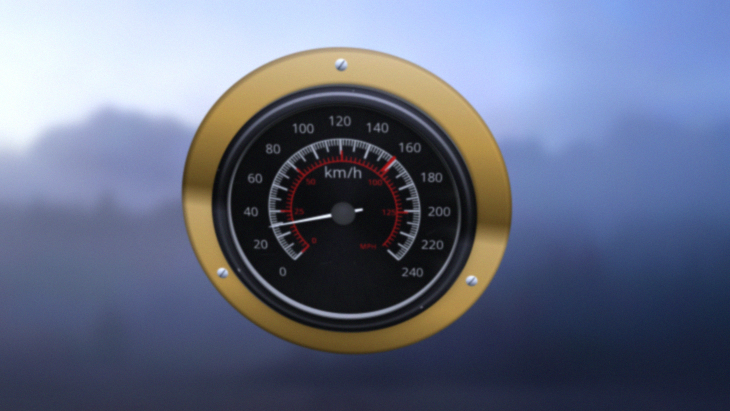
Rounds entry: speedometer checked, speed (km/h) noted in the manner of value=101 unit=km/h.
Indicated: value=30 unit=km/h
